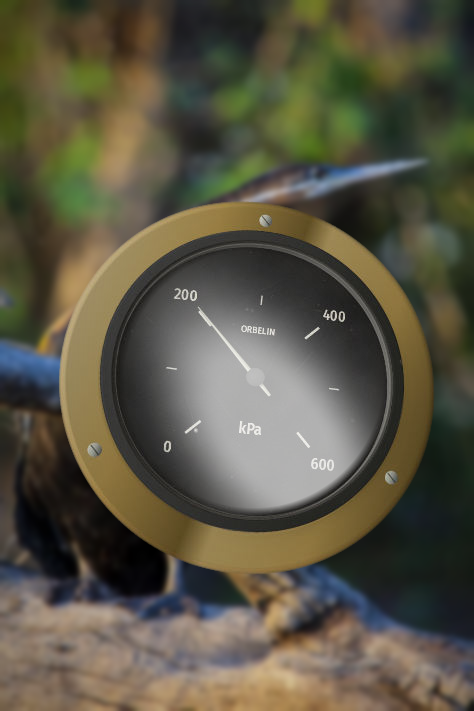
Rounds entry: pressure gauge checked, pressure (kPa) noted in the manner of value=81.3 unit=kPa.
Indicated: value=200 unit=kPa
